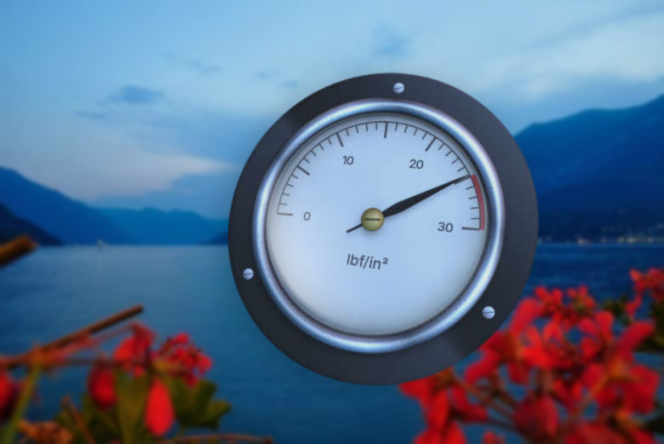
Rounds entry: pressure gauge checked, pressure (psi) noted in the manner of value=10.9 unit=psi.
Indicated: value=25 unit=psi
